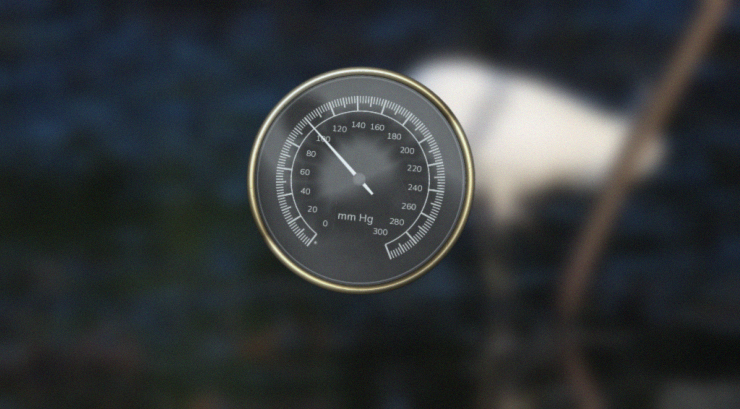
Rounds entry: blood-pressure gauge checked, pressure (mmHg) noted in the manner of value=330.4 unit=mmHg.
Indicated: value=100 unit=mmHg
